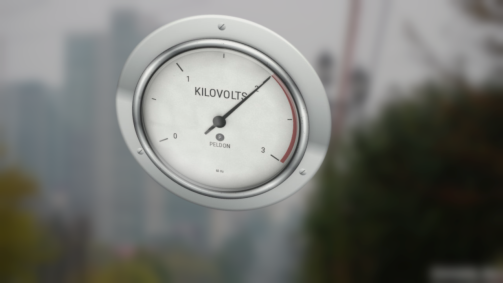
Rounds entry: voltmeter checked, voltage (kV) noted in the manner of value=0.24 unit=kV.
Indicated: value=2 unit=kV
